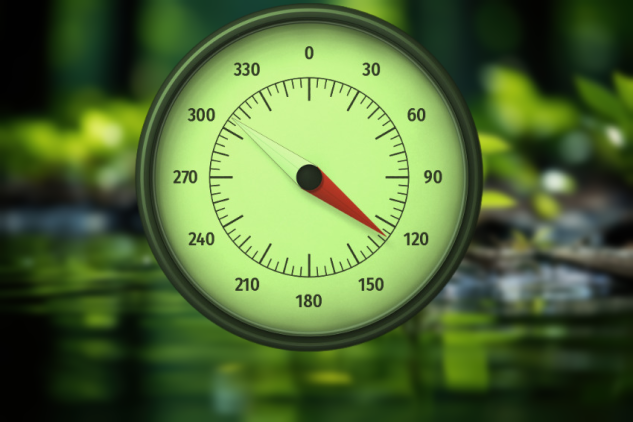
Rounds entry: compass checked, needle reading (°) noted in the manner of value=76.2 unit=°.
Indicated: value=127.5 unit=°
